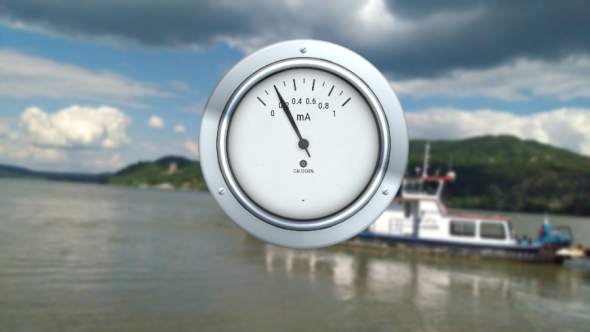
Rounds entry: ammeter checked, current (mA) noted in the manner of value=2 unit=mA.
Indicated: value=0.2 unit=mA
